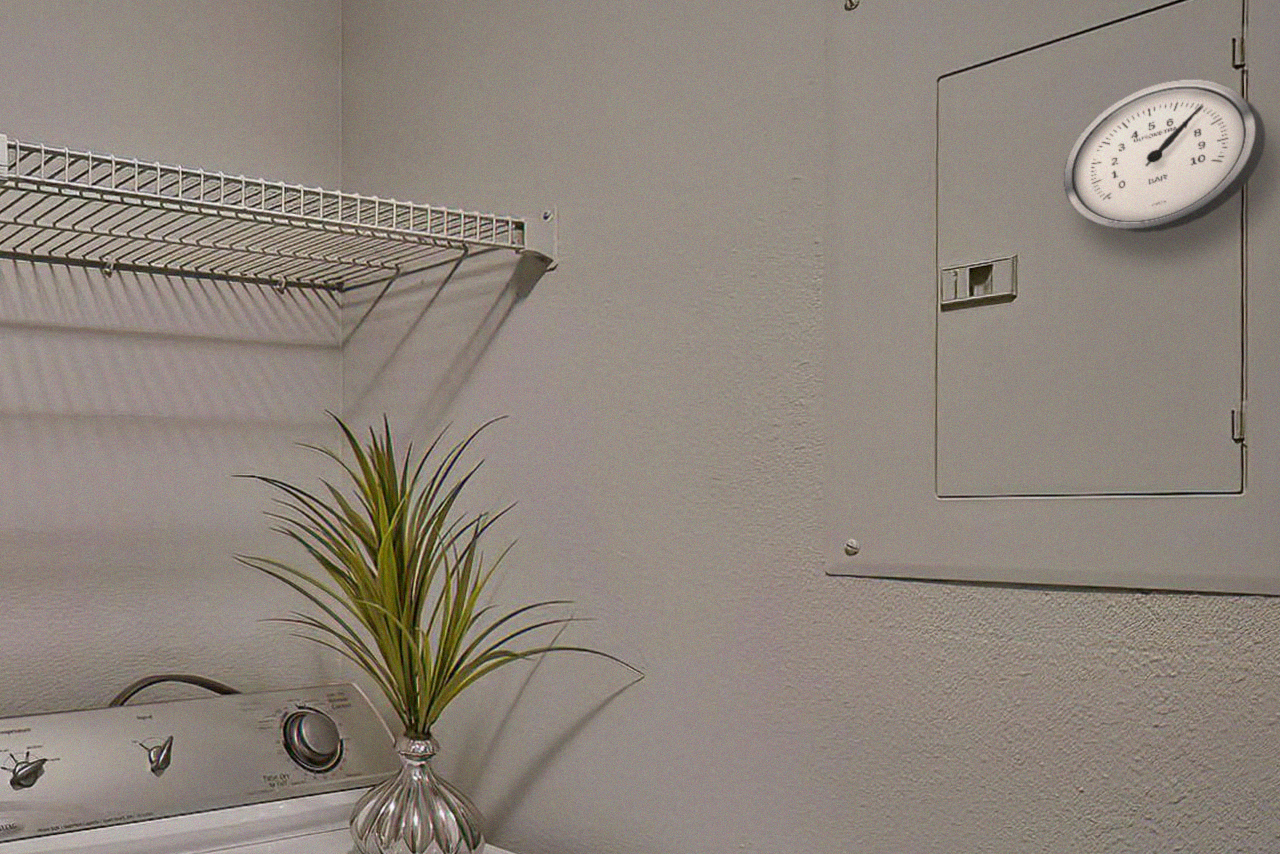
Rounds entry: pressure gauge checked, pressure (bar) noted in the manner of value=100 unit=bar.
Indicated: value=7 unit=bar
